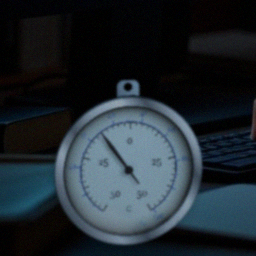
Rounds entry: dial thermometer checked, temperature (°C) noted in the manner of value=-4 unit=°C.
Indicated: value=-12.5 unit=°C
